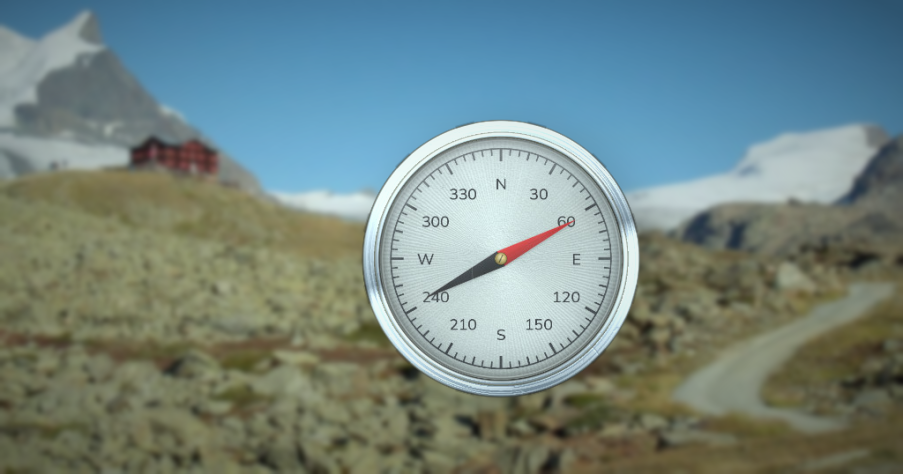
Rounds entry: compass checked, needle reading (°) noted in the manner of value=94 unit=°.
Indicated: value=62.5 unit=°
